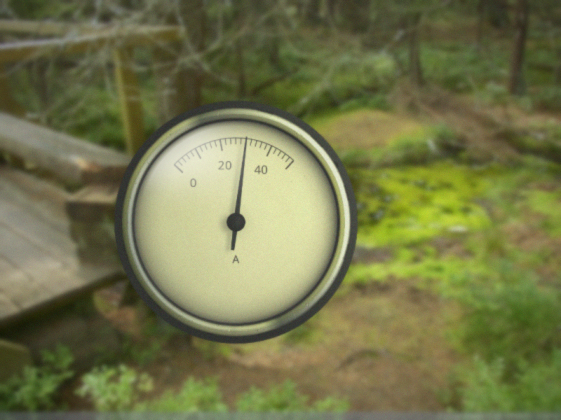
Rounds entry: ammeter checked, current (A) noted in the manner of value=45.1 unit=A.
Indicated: value=30 unit=A
